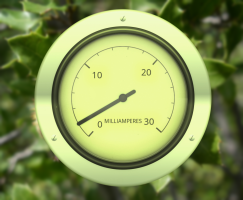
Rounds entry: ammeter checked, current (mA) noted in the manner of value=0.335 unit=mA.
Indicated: value=2 unit=mA
